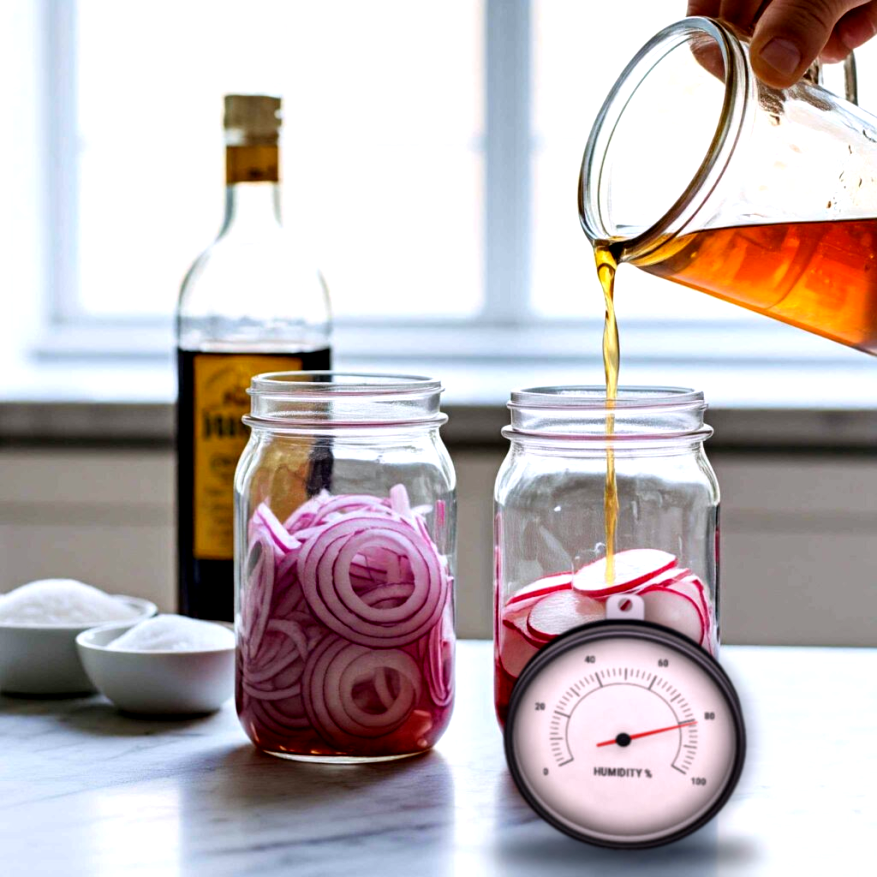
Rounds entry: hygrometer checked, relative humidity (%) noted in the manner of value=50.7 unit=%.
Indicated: value=80 unit=%
